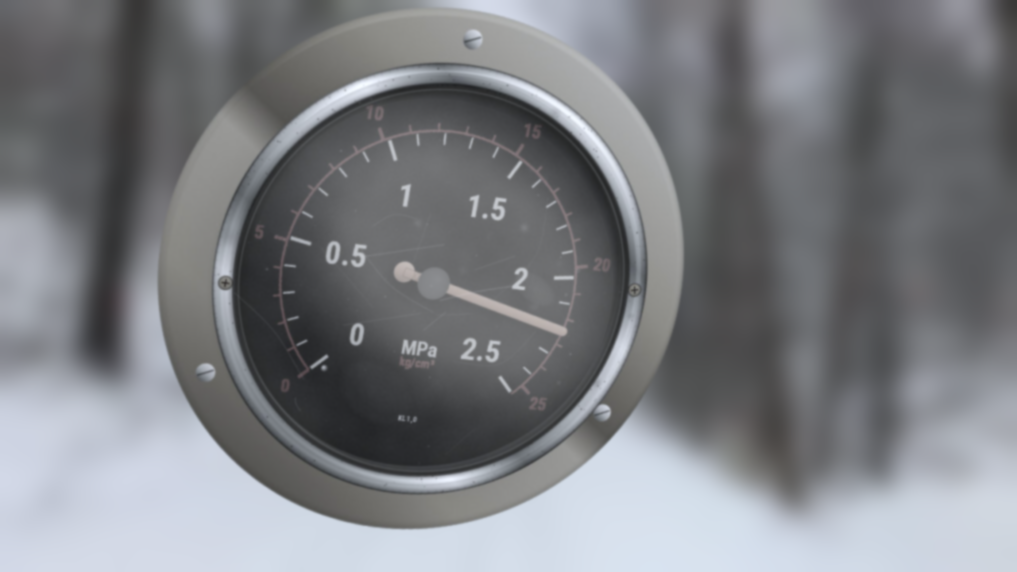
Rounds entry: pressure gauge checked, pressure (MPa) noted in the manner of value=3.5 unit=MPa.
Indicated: value=2.2 unit=MPa
